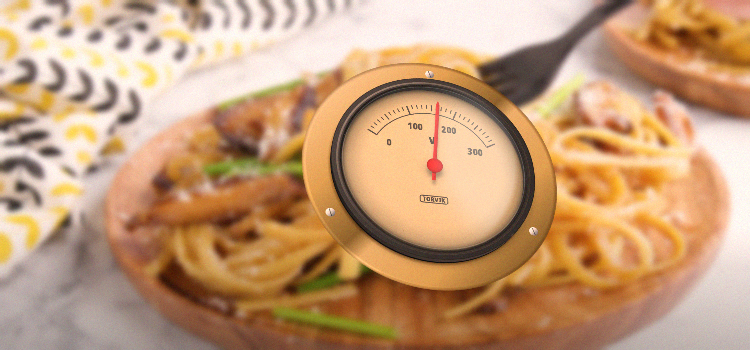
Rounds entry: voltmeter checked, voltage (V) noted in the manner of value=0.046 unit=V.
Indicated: value=160 unit=V
